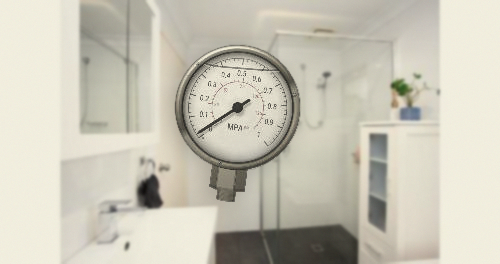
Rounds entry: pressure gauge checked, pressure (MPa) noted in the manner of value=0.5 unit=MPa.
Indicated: value=0.02 unit=MPa
